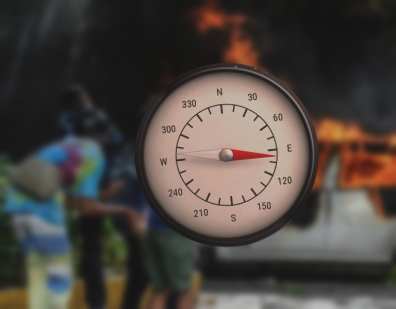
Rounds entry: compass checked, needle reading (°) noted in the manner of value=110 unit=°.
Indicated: value=97.5 unit=°
